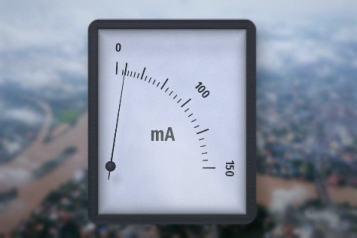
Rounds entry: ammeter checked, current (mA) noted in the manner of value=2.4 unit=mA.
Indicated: value=25 unit=mA
